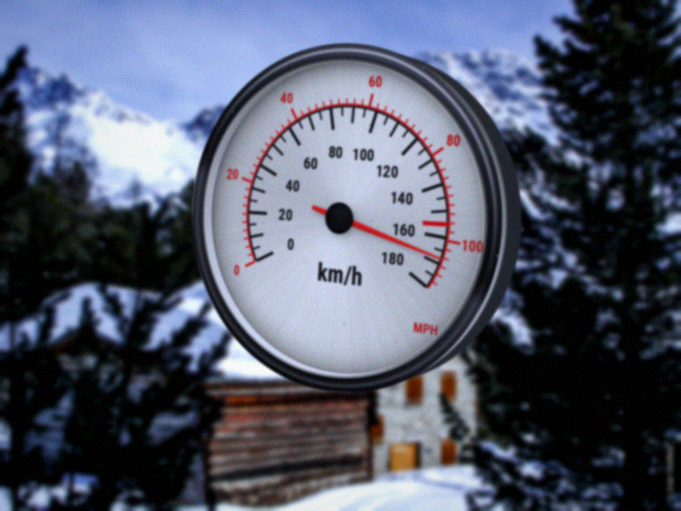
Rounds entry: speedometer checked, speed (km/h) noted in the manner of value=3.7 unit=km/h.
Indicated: value=167.5 unit=km/h
